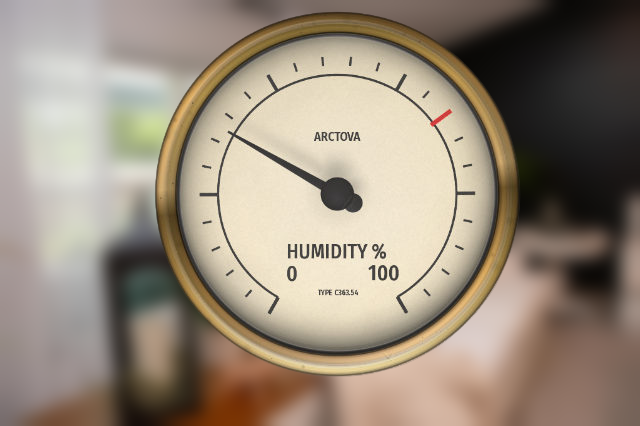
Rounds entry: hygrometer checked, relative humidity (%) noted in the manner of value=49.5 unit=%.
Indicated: value=30 unit=%
